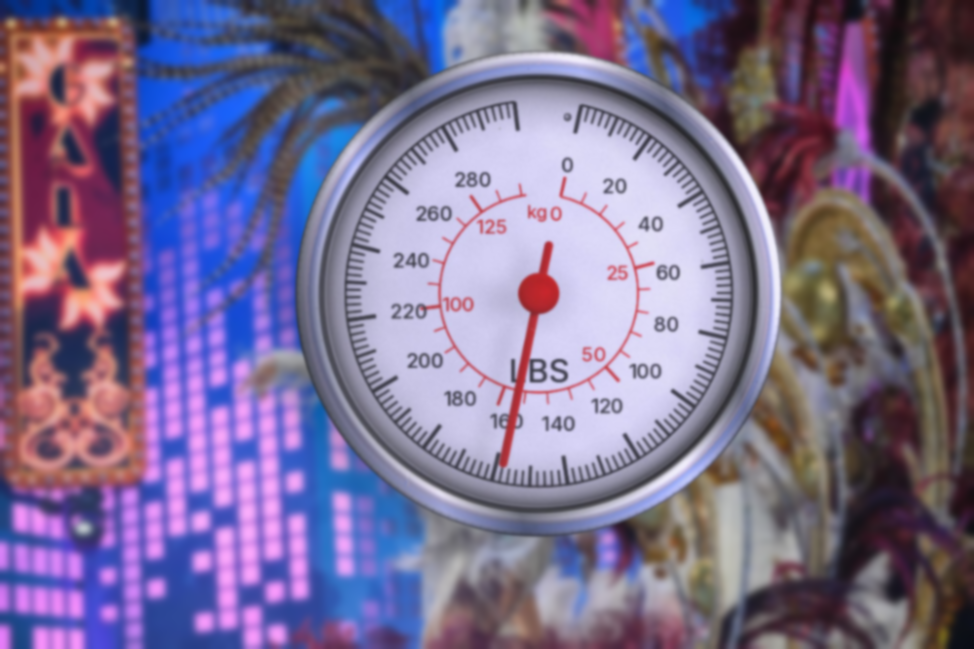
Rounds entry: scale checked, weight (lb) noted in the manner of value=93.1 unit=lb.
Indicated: value=158 unit=lb
